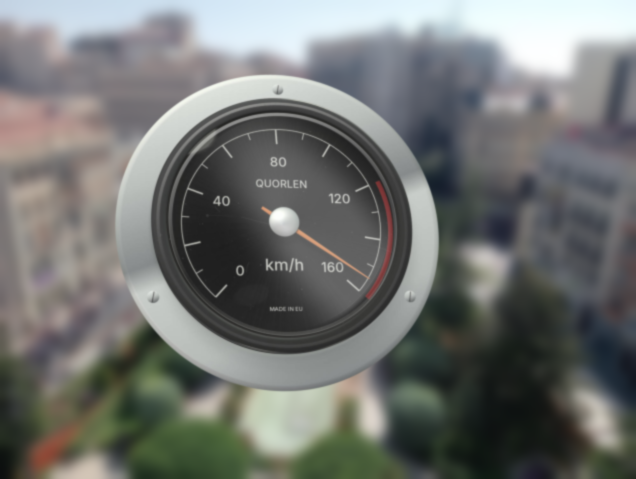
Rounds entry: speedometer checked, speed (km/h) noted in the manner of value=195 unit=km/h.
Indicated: value=155 unit=km/h
